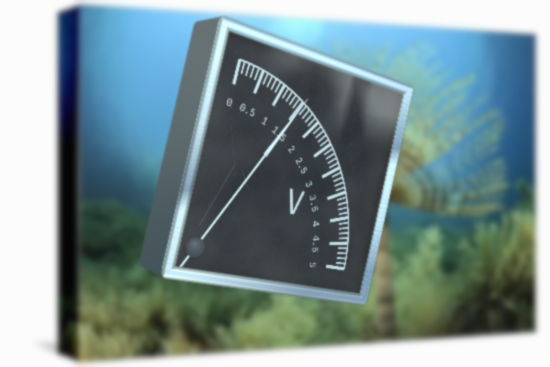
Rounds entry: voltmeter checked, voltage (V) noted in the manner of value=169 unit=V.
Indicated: value=1.5 unit=V
